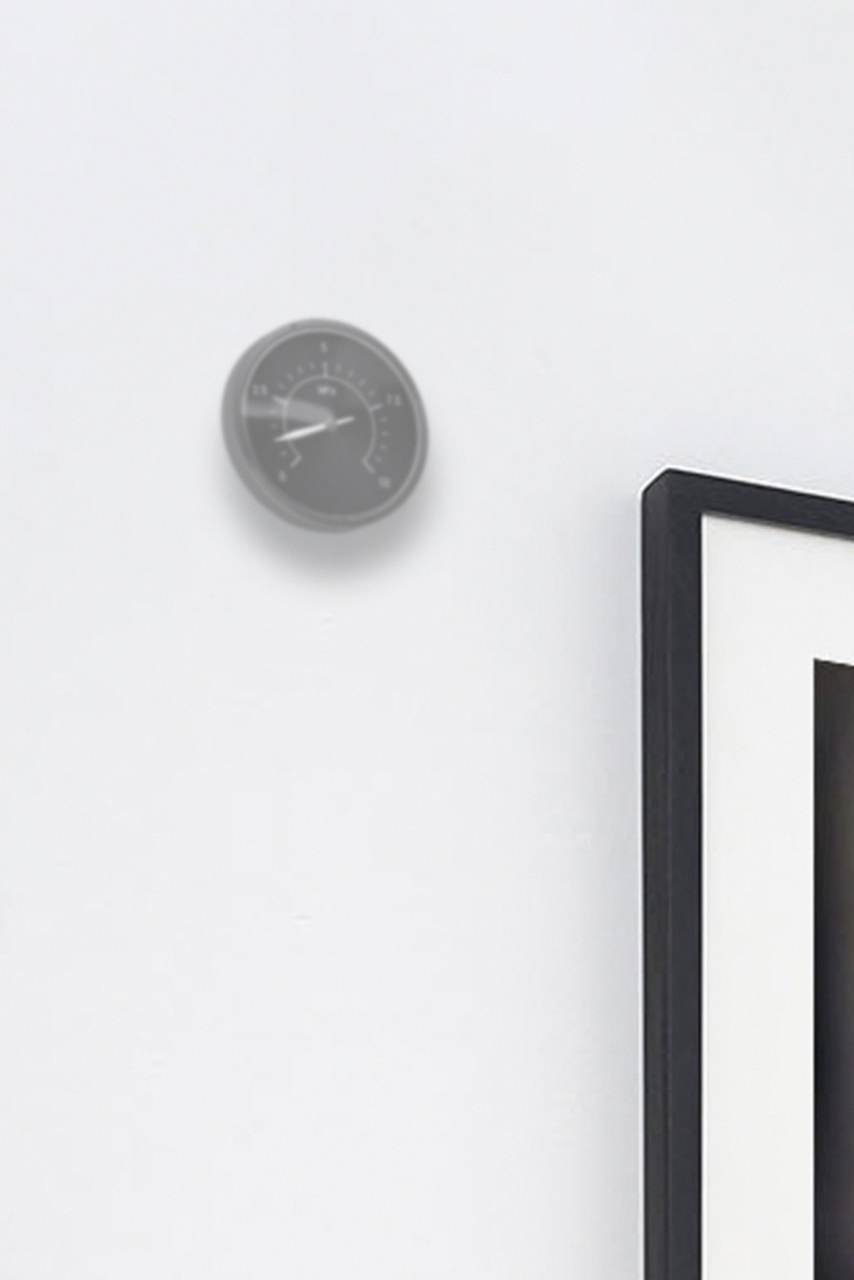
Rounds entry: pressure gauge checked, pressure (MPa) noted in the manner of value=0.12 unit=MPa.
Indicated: value=1 unit=MPa
